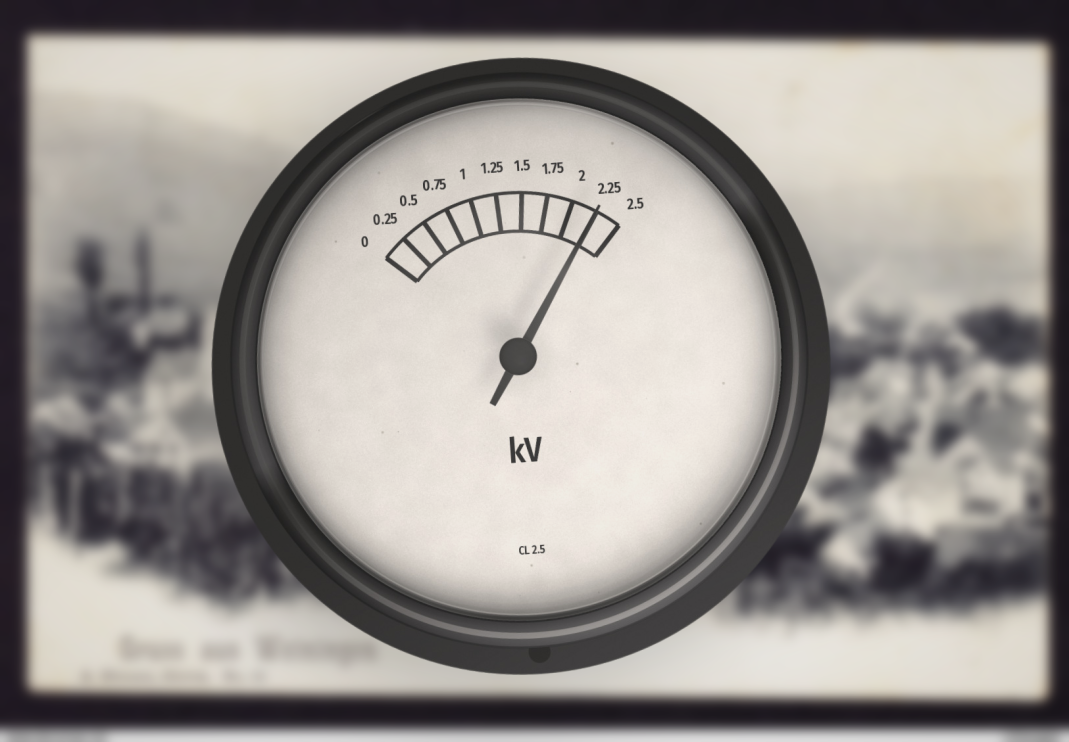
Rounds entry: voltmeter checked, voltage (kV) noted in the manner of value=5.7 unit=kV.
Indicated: value=2.25 unit=kV
